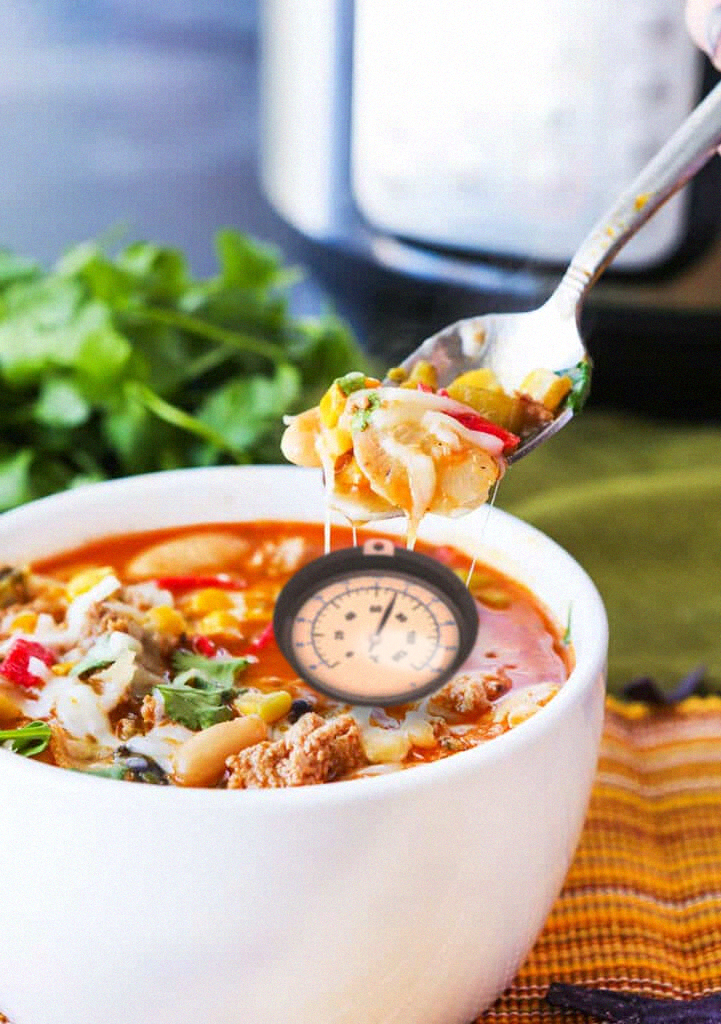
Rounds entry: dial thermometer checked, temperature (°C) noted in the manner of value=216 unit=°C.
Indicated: value=68 unit=°C
